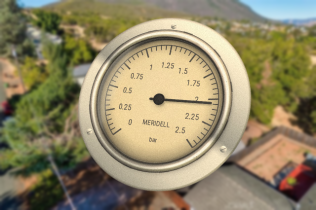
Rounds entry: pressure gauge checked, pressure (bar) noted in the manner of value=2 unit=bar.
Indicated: value=2.05 unit=bar
